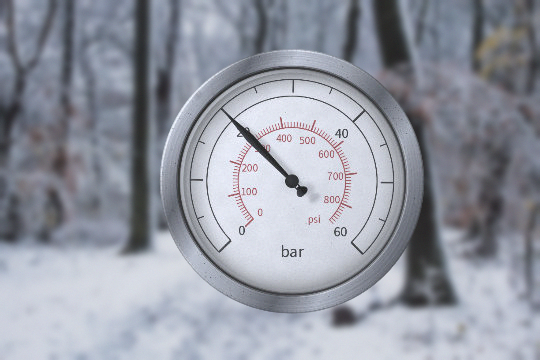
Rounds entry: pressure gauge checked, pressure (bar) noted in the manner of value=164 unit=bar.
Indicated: value=20 unit=bar
